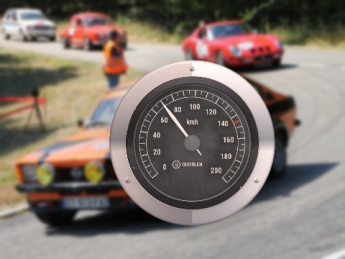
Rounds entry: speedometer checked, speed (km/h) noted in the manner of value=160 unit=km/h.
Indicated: value=70 unit=km/h
